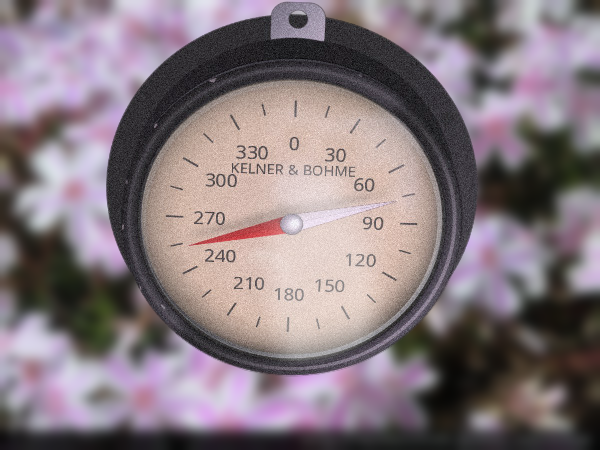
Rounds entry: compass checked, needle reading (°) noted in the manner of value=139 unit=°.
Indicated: value=255 unit=°
